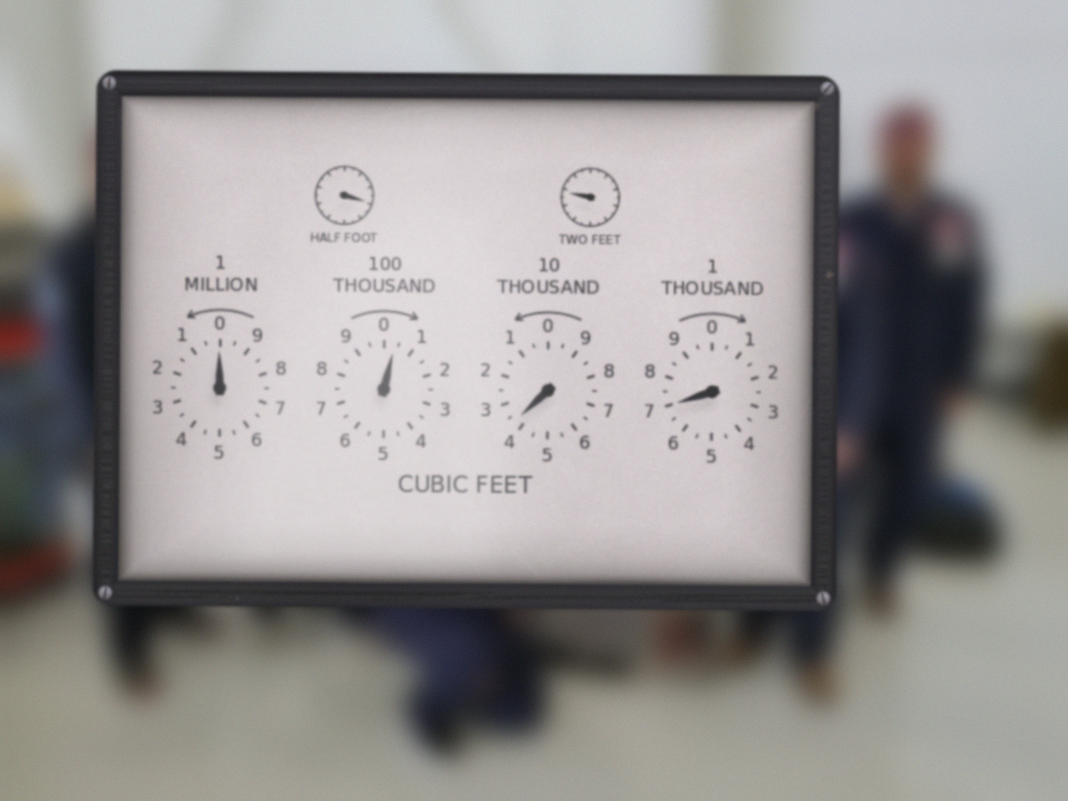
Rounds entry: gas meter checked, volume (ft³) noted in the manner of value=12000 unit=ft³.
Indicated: value=3700 unit=ft³
